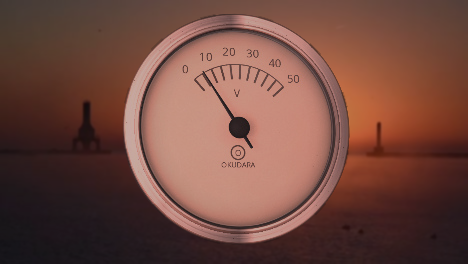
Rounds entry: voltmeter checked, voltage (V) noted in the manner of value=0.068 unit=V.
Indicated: value=5 unit=V
